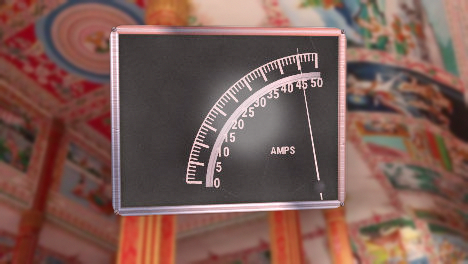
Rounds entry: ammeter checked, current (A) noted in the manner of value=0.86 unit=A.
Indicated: value=45 unit=A
